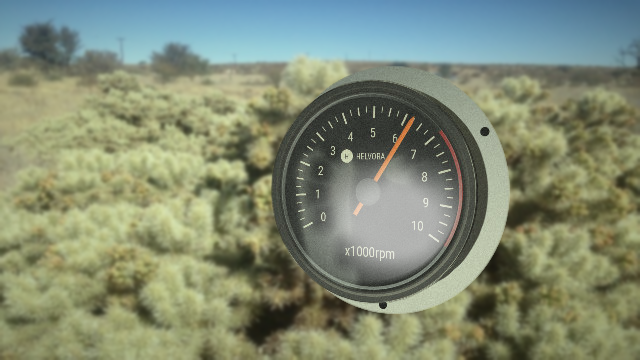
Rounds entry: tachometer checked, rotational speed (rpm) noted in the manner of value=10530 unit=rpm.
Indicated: value=6250 unit=rpm
